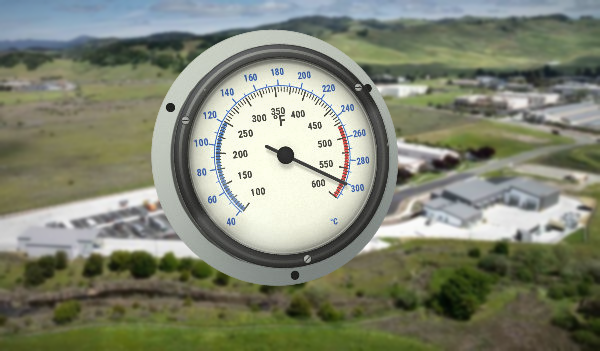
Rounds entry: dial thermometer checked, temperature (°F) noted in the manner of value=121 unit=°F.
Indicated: value=575 unit=°F
